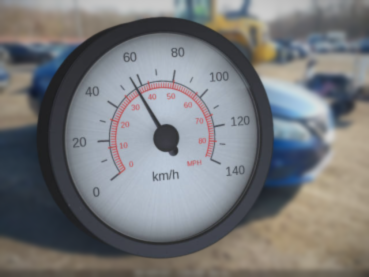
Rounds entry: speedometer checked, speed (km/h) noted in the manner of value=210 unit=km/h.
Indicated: value=55 unit=km/h
